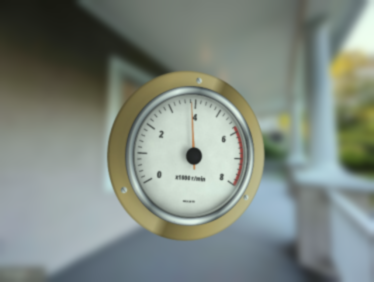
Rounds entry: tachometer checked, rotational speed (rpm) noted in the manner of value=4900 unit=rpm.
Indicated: value=3800 unit=rpm
